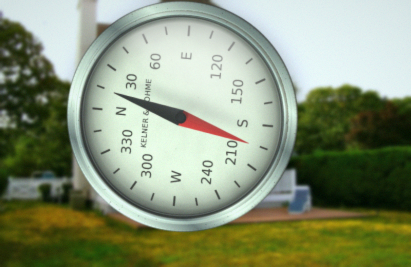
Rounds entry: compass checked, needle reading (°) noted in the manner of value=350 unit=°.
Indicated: value=195 unit=°
